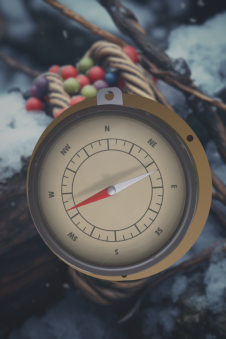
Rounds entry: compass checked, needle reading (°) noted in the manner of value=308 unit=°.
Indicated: value=250 unit=°
